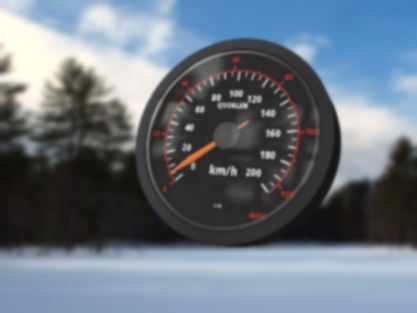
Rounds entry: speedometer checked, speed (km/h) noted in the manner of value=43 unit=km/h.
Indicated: value=5 unit=km/h
